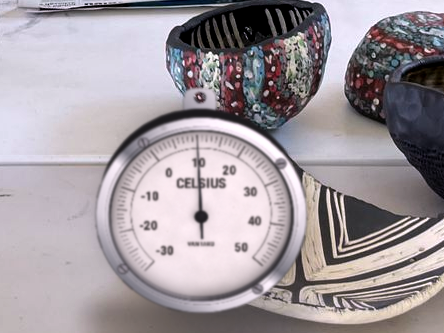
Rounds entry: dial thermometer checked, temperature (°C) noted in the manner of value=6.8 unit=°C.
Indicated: value=10 unit=°C
